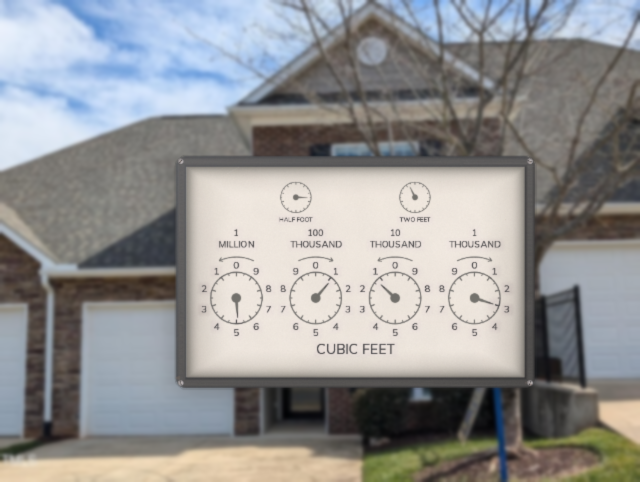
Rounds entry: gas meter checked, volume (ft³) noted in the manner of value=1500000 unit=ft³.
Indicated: value=511300 unit=ft³
